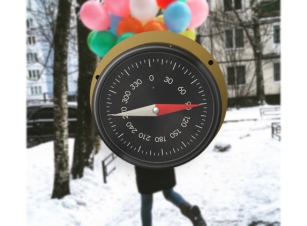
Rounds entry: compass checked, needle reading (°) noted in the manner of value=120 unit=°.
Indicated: value=90 unit=°
